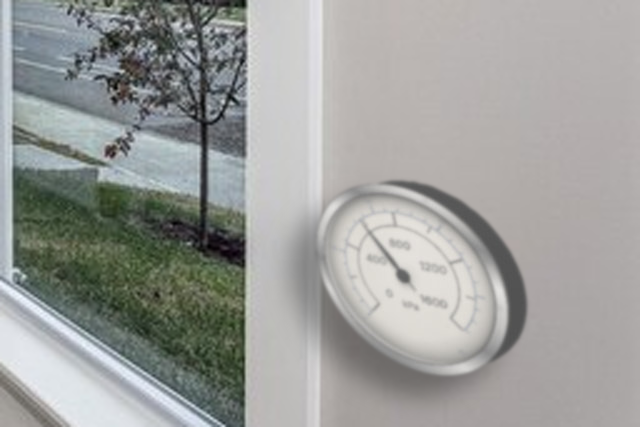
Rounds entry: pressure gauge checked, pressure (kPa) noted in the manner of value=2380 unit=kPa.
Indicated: value=600 unit=kPa
